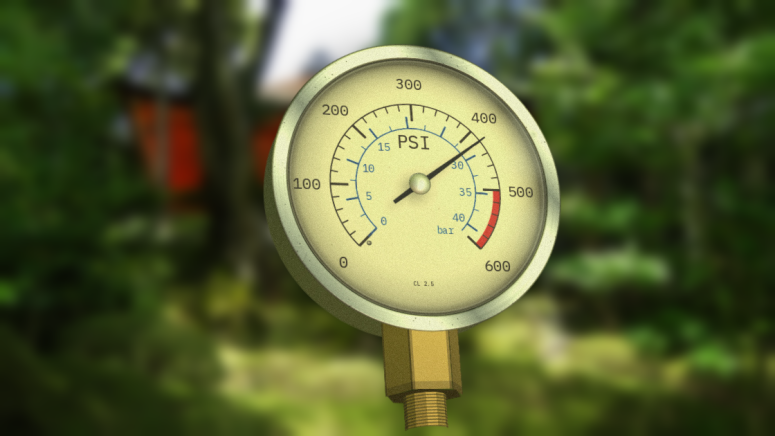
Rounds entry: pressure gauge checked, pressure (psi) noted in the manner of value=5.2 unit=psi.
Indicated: value=420 unit=psi
